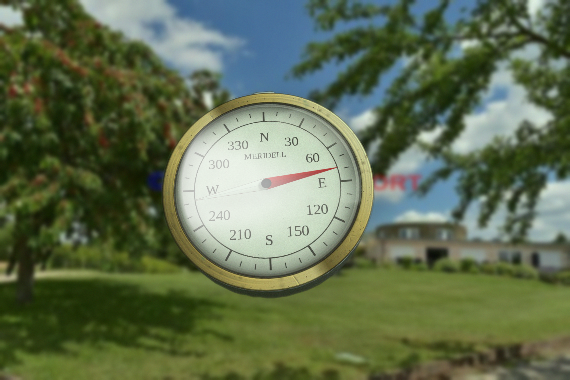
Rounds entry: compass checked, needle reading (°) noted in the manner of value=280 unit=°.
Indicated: value=80 unit=°
